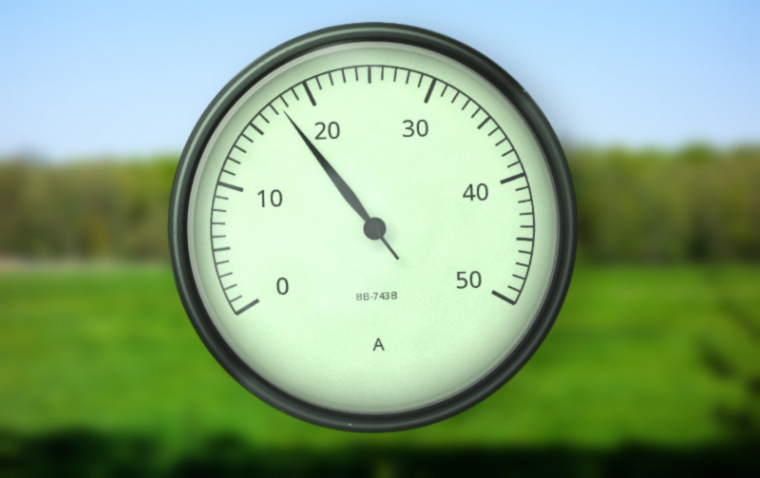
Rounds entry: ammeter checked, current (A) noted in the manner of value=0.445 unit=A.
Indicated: value=17.5 unit=A
